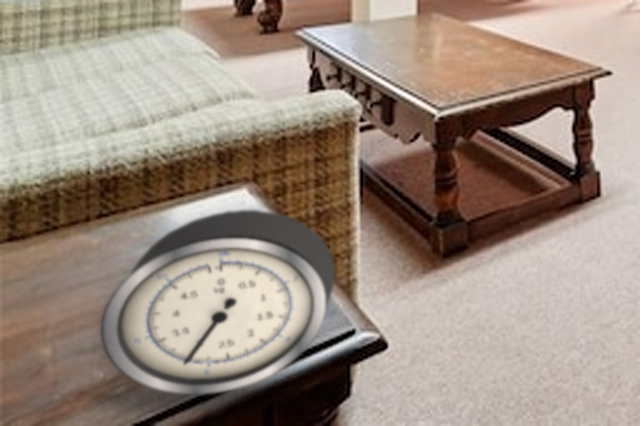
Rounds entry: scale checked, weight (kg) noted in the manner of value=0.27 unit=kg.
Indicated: value=3 unit=kg
